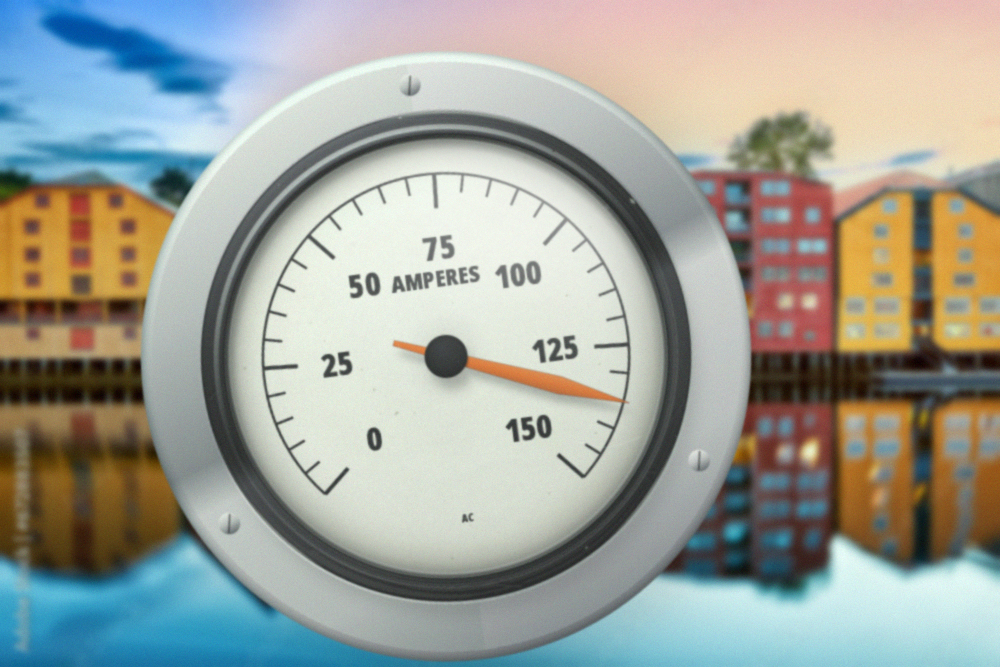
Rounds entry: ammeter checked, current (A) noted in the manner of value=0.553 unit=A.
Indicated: value=135 unit=A
